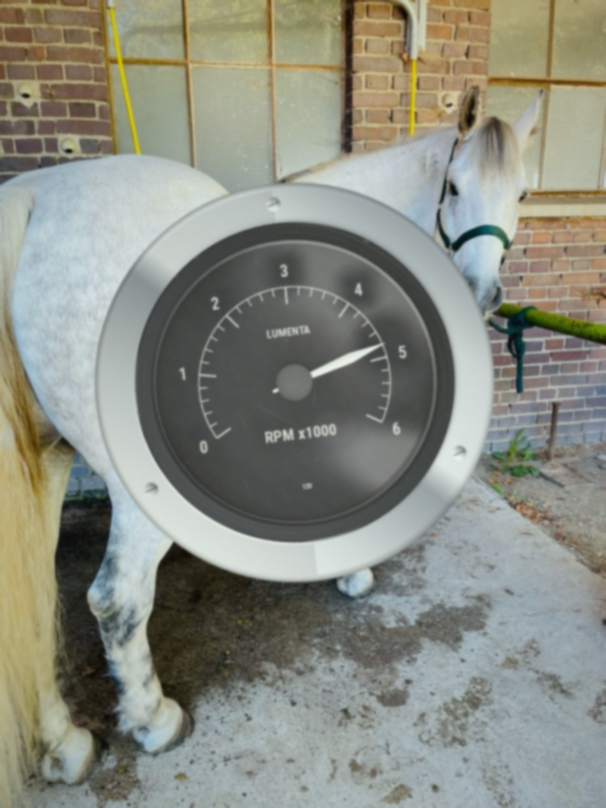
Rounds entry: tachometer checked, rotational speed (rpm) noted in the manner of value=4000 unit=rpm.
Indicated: value=4800 unit=rpm
